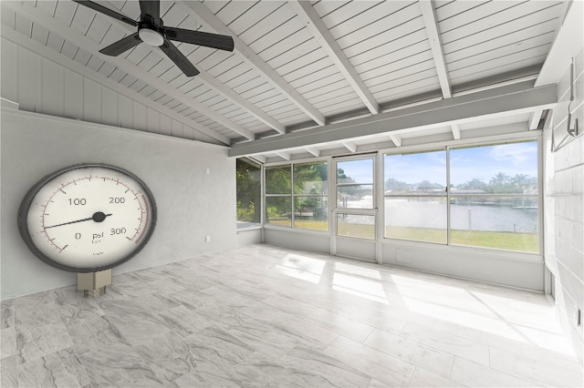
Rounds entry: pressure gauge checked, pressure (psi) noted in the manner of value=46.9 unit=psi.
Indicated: value=40 unit=psi
